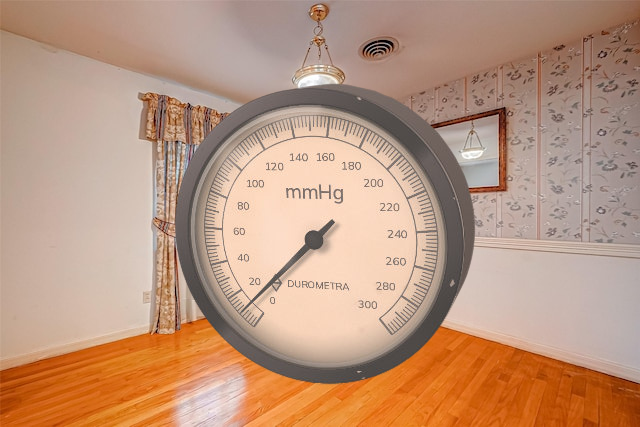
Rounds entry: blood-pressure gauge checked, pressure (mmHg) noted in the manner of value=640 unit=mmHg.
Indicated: value=10 unit=mmHg
